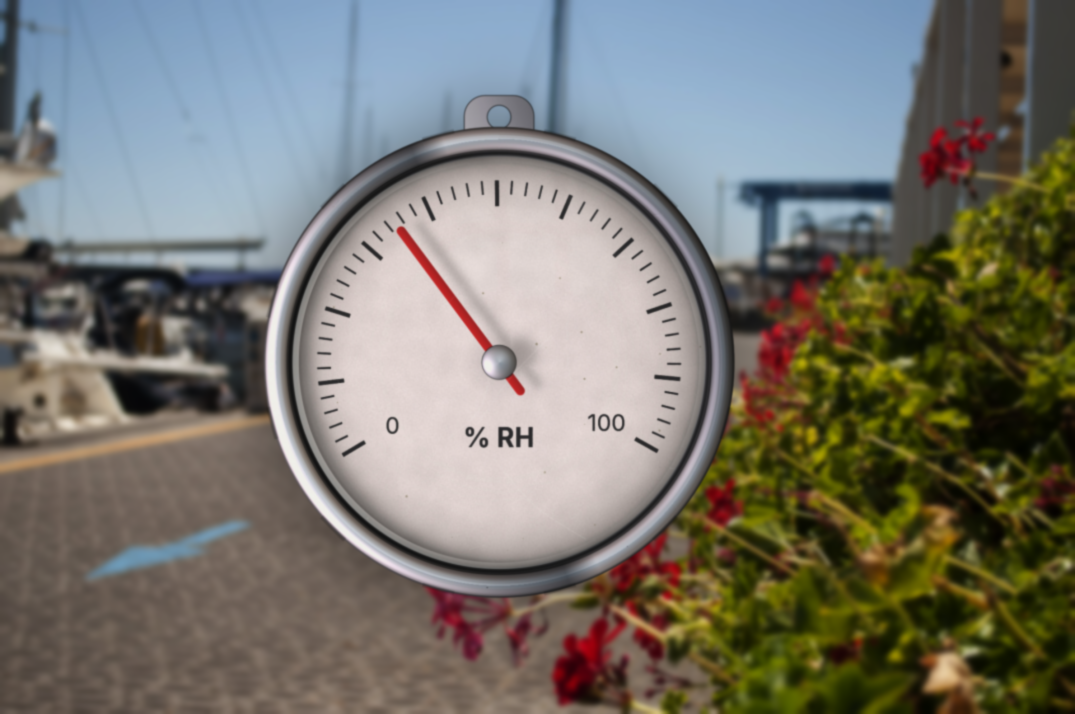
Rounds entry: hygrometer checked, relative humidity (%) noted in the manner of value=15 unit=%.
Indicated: value=35 unit=%
